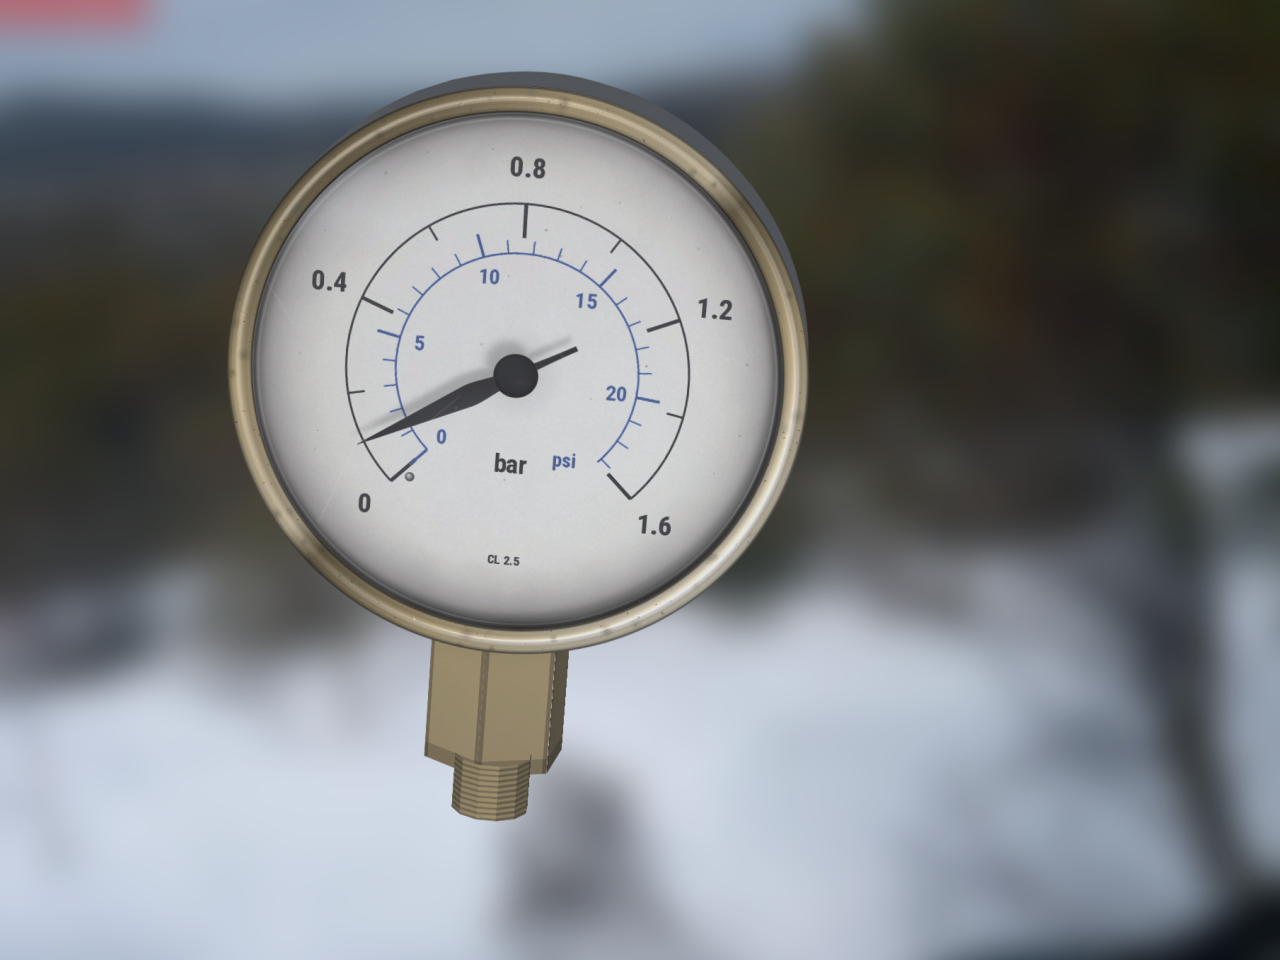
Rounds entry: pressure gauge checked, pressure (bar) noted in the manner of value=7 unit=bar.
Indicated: value=0.1 unit=bar
